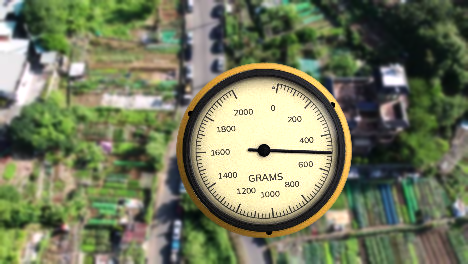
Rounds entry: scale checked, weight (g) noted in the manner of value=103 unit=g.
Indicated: value=500 unit=g
